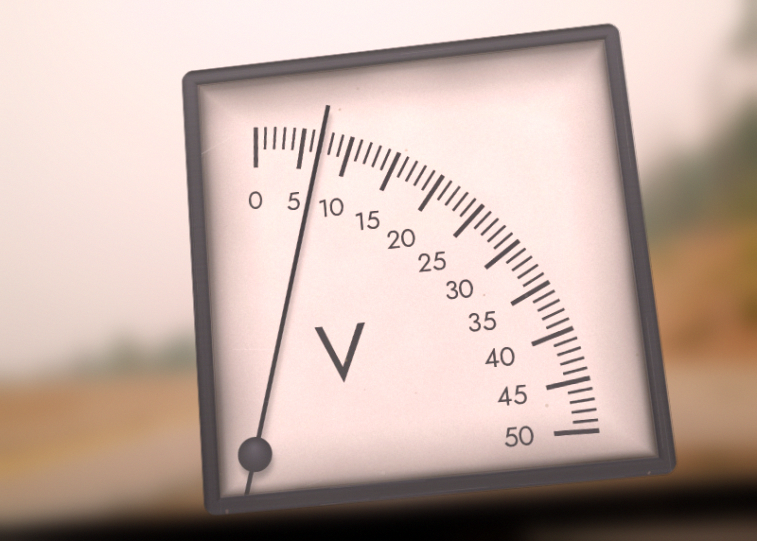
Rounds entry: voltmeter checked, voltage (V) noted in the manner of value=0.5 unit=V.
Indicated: value=7 unit=V
